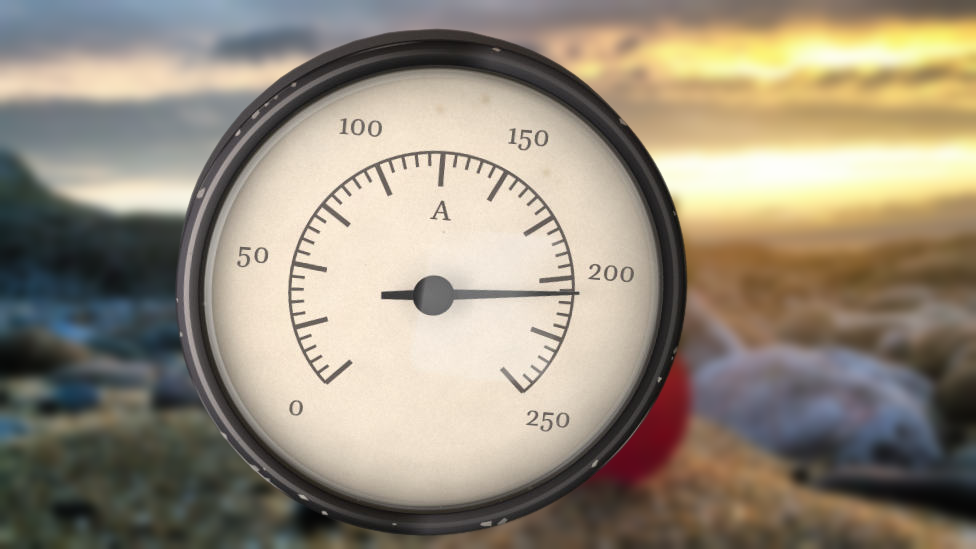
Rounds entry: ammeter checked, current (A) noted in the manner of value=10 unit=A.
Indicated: value=205 unit=A
